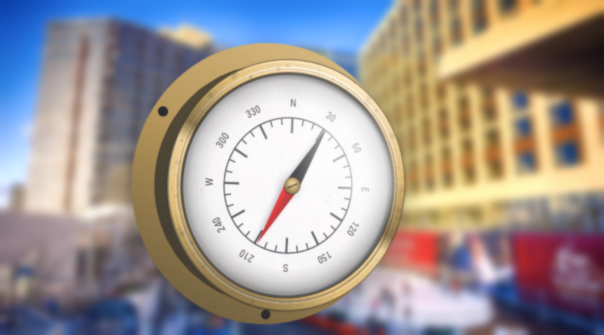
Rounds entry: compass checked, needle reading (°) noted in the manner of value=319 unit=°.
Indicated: value=210 unit=°
